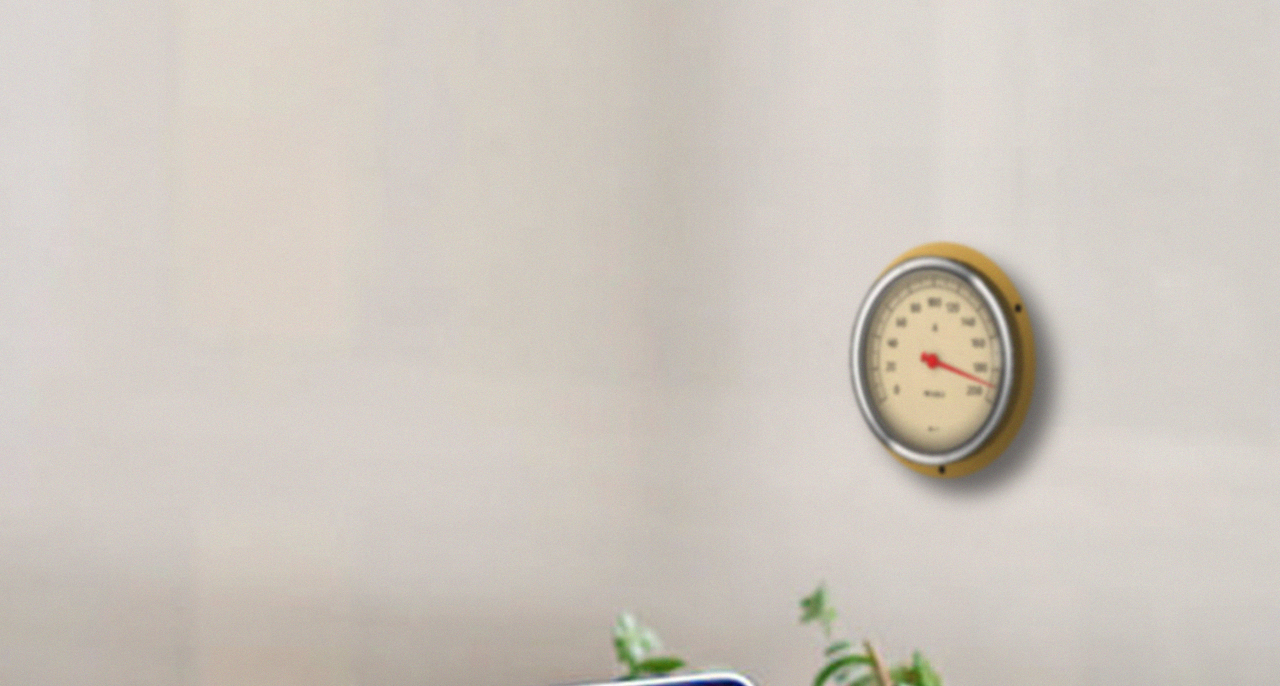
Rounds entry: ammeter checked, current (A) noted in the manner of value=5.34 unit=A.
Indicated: value=190 unit=A
